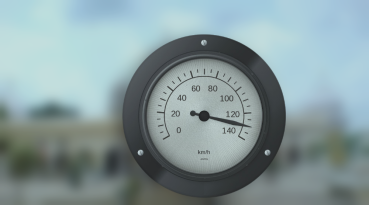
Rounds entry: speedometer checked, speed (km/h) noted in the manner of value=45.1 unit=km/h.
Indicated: value=130 unit=km/h
